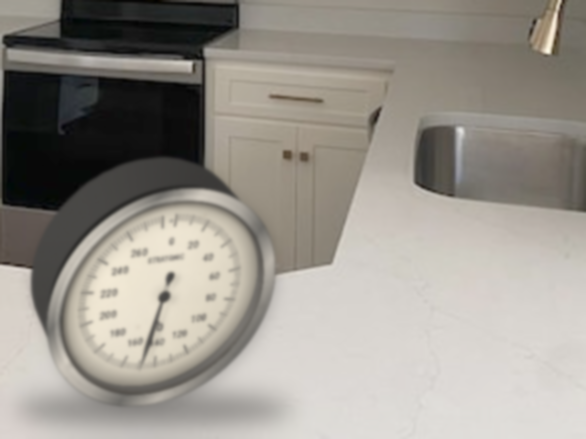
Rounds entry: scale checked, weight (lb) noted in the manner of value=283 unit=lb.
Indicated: value=150 unit=lb
